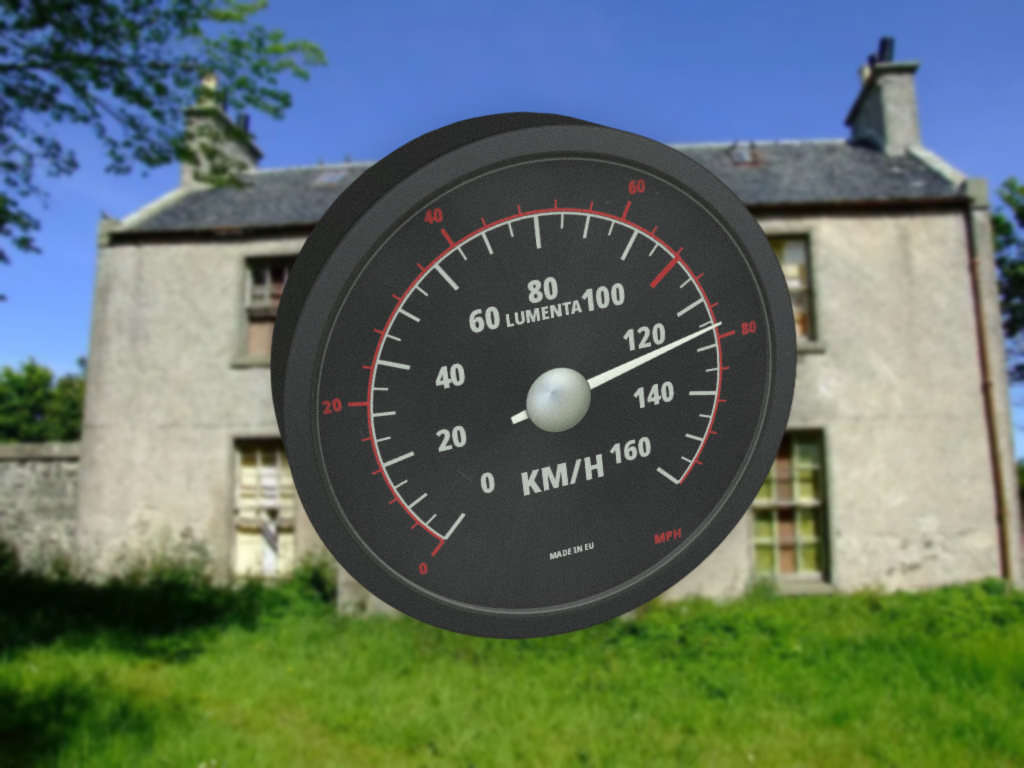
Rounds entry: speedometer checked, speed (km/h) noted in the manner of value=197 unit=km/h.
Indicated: value=125 unit=km/h
